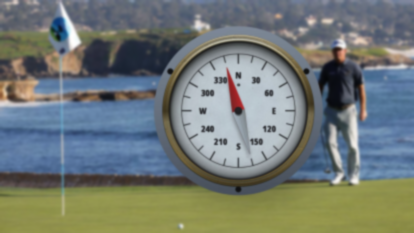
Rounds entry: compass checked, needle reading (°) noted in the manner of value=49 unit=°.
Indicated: value=345 unit=°
